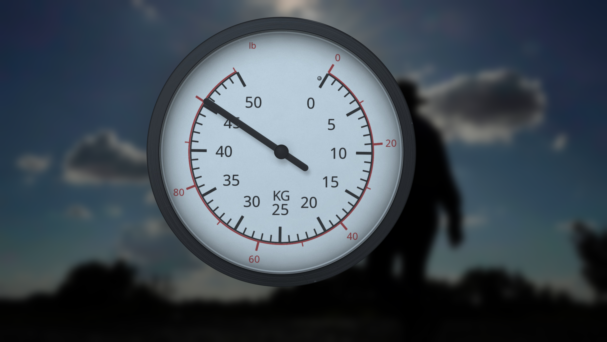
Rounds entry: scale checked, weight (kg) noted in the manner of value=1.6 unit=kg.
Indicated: value=45.5 unit=kg
